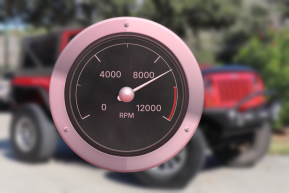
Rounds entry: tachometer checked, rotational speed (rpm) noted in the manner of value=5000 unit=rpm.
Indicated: value=9000 unit=rpm
